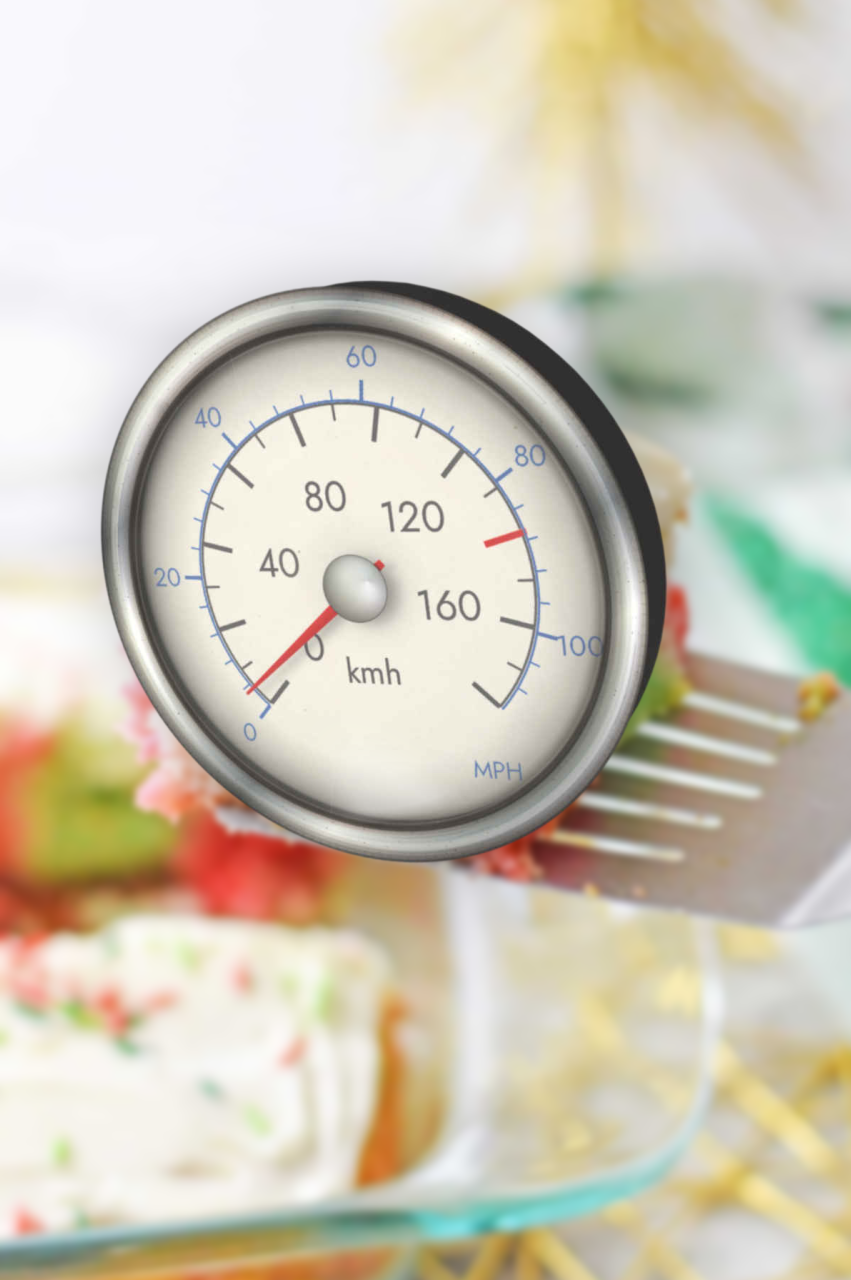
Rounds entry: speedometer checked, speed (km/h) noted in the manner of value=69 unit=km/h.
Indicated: value=5 unit=km/h
